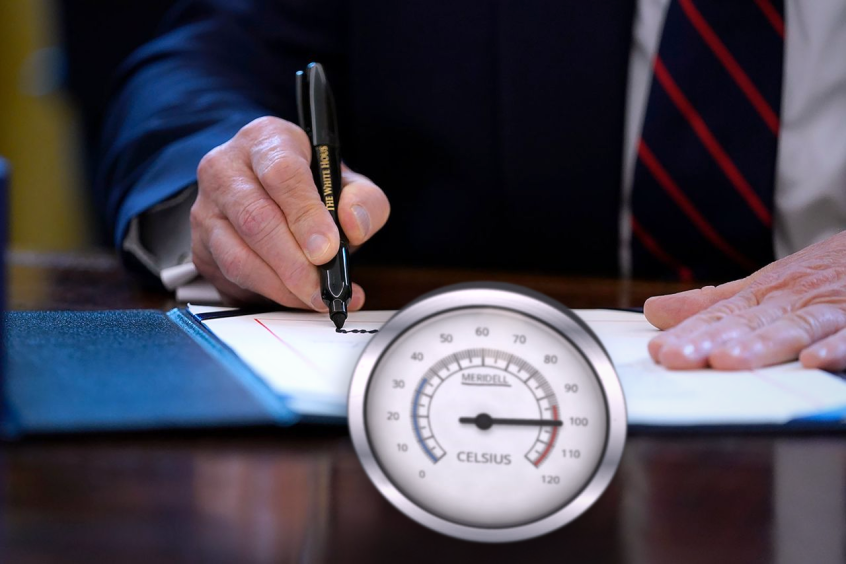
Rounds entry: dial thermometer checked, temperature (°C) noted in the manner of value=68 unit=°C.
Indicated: value=100 unit=°C
